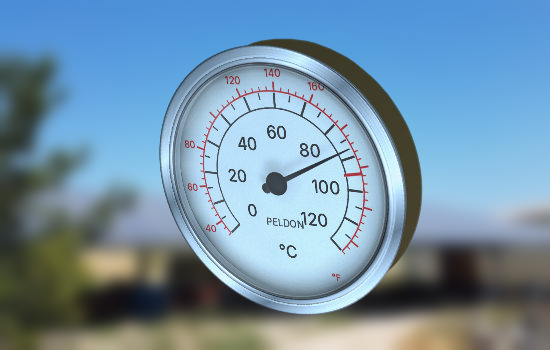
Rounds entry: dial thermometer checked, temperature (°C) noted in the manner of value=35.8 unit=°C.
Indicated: value=87.5 unit=°C
